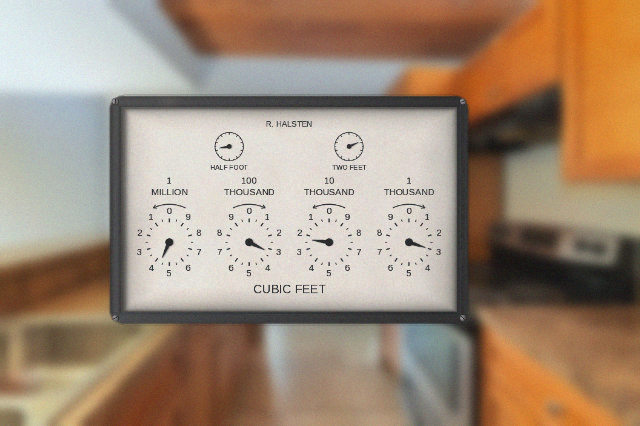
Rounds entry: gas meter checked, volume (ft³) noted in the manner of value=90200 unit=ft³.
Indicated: value=432300 unit=ft³
